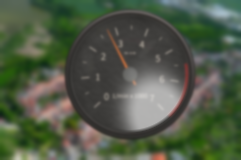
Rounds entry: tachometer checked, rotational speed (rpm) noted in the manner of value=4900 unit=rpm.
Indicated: value=2750 unit=rpm
